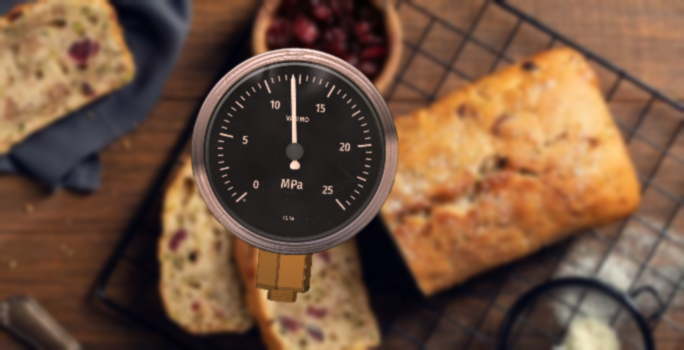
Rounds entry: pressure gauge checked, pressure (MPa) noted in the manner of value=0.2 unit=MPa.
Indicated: value=12 unit=MPa
